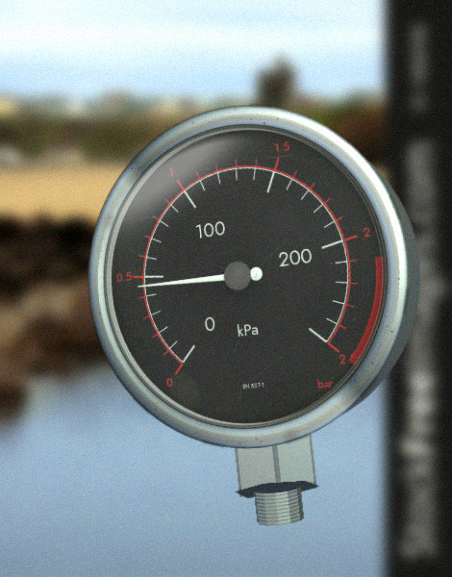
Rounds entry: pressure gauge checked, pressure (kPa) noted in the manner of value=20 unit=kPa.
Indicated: value=45 unit=kPa
